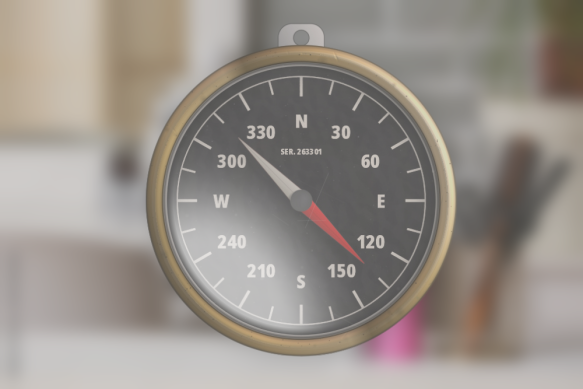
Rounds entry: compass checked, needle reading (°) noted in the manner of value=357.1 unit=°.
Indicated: value=135 unit=°
